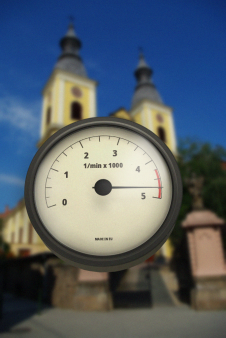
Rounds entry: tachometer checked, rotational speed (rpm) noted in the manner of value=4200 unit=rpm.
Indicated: value=4750 unit=rpm
